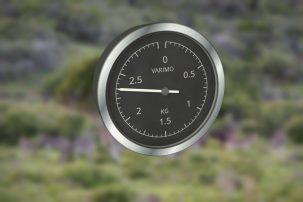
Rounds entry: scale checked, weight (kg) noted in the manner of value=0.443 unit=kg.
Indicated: value=2.35 unit=kg
